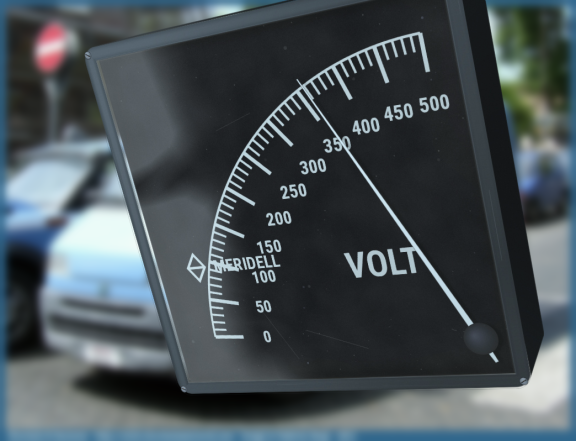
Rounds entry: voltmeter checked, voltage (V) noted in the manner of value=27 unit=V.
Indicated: value=360 unit=V
